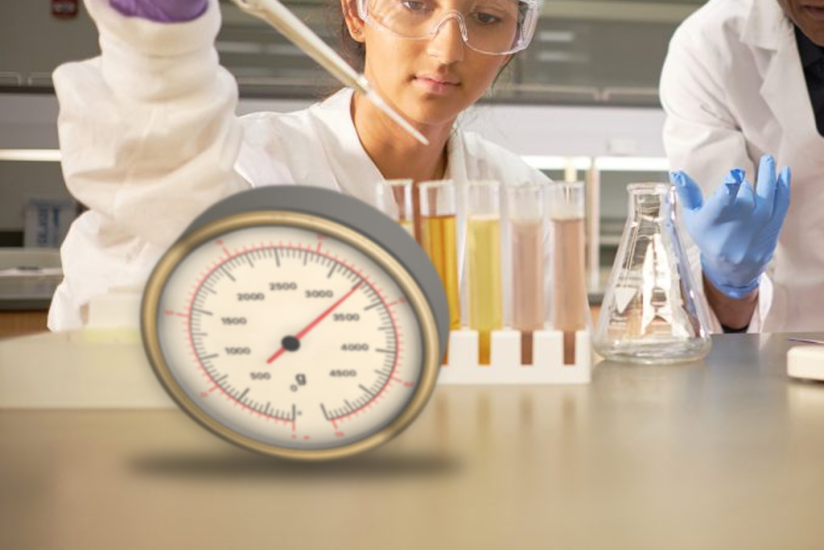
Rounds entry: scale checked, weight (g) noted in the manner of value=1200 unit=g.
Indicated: value=3250 unit=g
